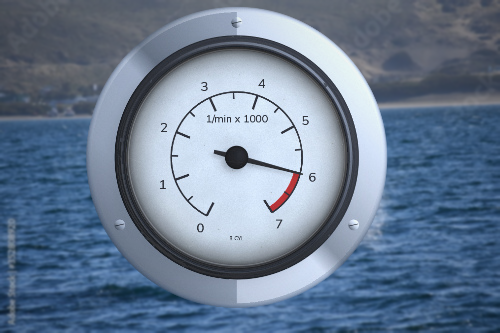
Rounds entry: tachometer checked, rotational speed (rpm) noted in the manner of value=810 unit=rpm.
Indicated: value=6000 unit=rpm
